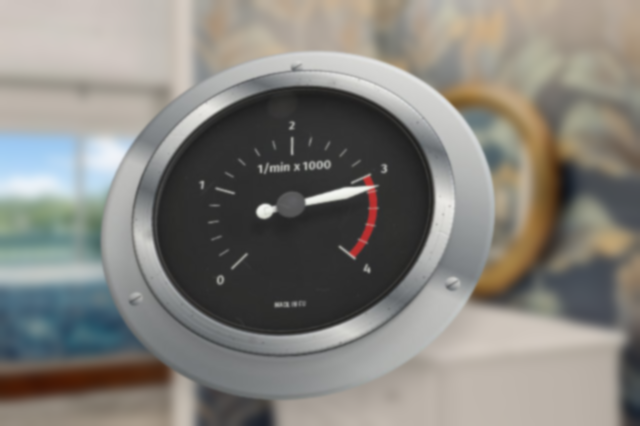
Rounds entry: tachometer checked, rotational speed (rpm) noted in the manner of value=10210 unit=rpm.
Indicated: value=3200 unit=rpm
